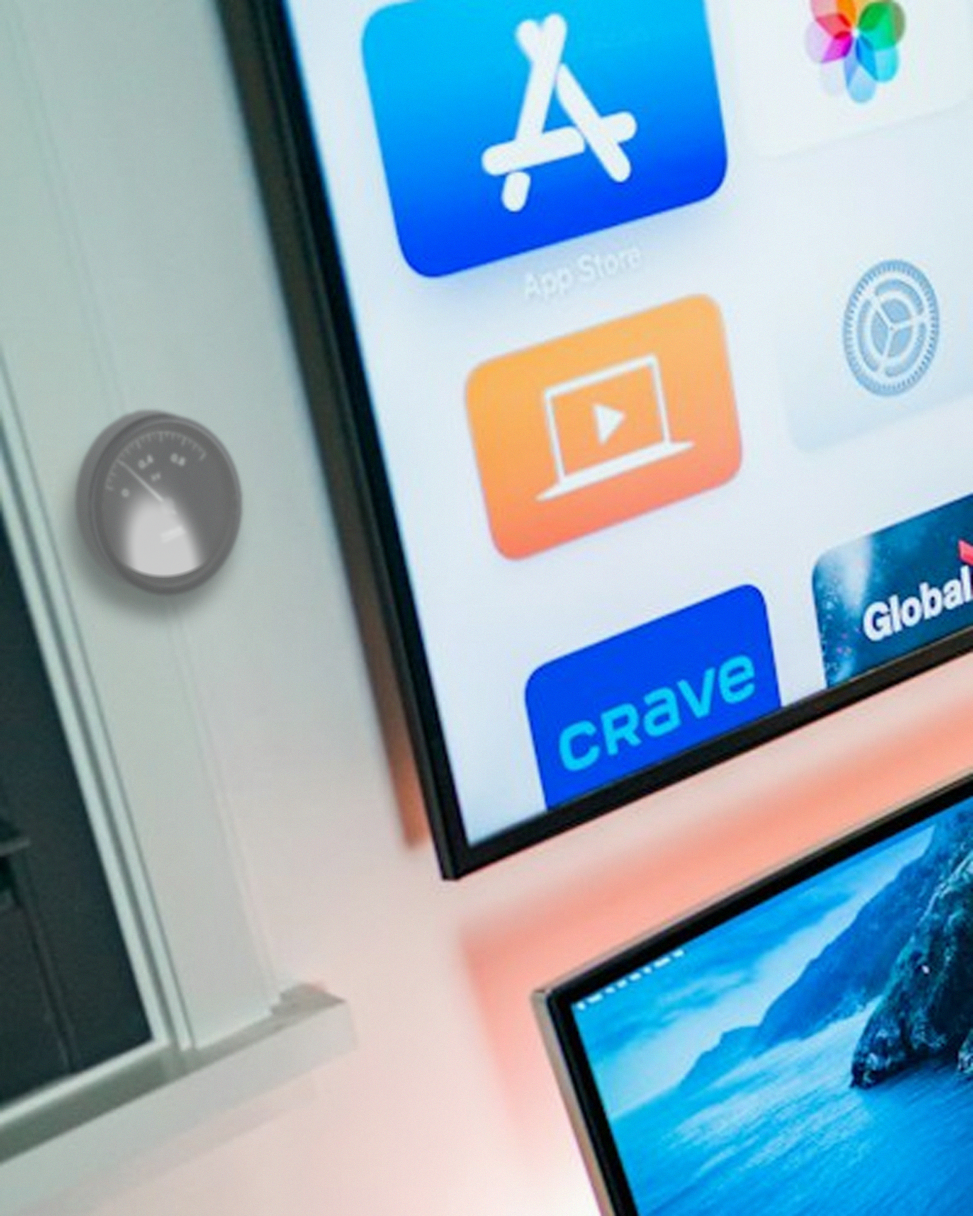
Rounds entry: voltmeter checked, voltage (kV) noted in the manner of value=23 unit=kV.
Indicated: value=0.2 unit=kV
